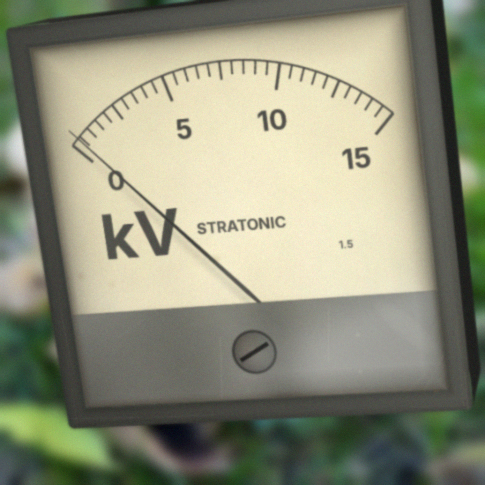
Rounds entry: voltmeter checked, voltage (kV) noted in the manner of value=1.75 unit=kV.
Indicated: value=0.5 unit=kV
